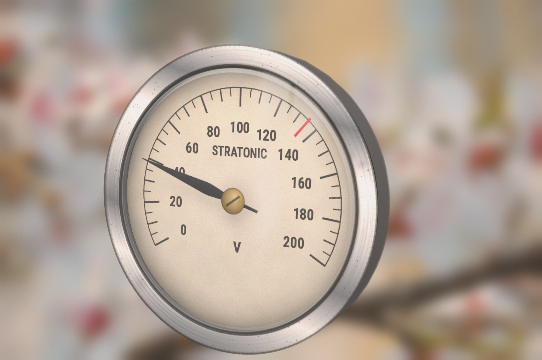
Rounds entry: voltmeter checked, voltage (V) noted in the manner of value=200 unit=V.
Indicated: value=40 unit=V
